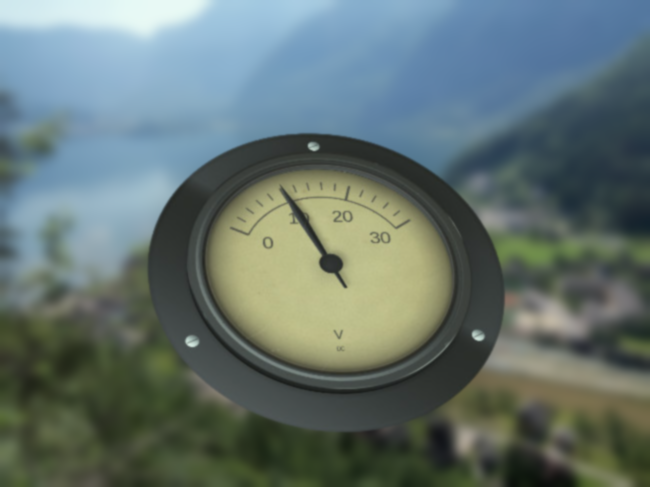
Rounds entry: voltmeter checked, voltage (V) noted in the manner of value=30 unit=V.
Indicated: value=10 unit=V
